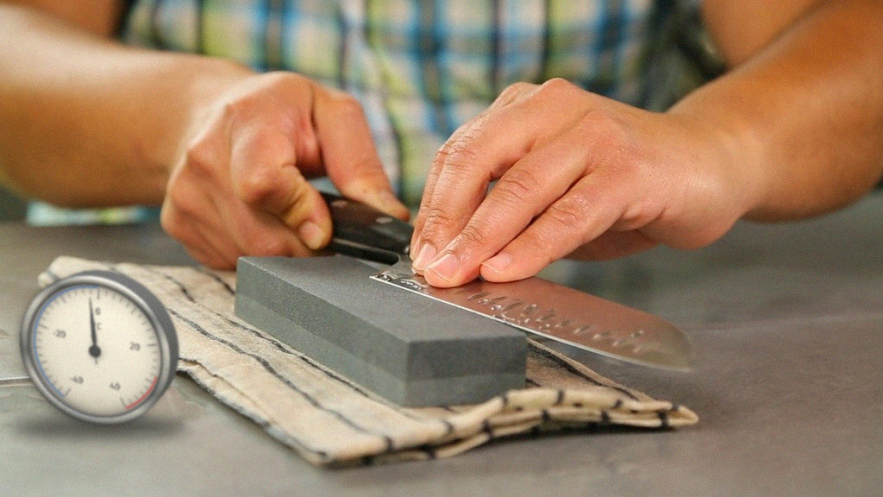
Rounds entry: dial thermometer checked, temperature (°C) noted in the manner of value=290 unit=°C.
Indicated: value=-2 unit=°C
